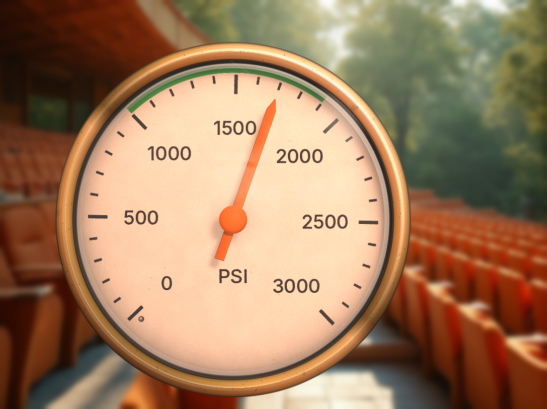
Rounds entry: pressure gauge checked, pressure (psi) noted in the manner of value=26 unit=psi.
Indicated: value=1700 unit=psi
